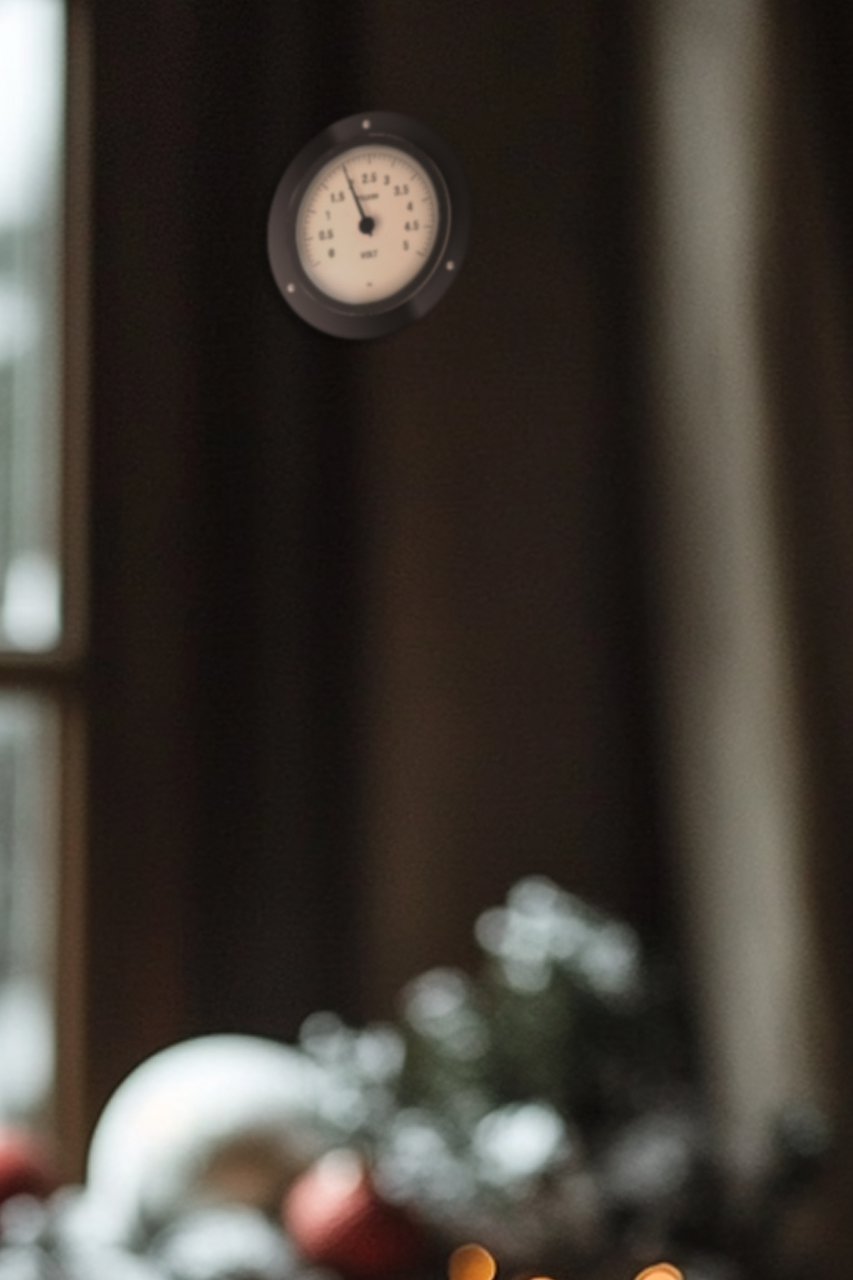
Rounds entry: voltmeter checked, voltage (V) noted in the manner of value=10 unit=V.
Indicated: value=2 unit=V
